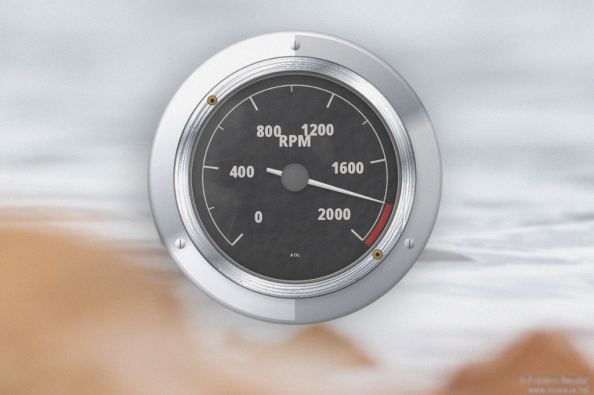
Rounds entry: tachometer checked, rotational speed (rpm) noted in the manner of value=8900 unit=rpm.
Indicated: value=1800 unit=rpm
